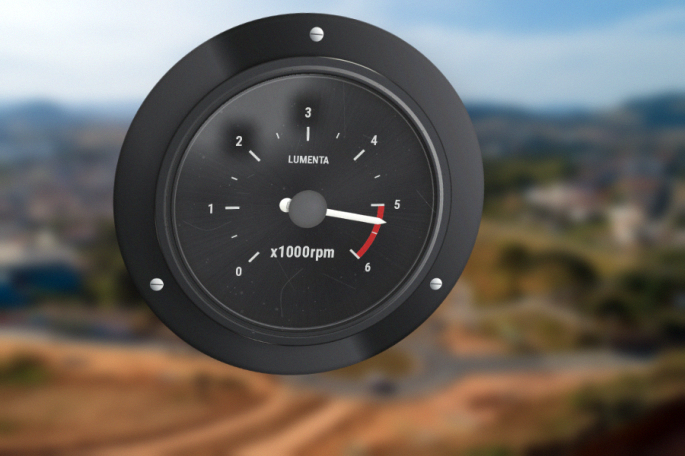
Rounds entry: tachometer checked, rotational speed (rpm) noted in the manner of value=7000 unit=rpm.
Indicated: value=5250 unit=rpm
